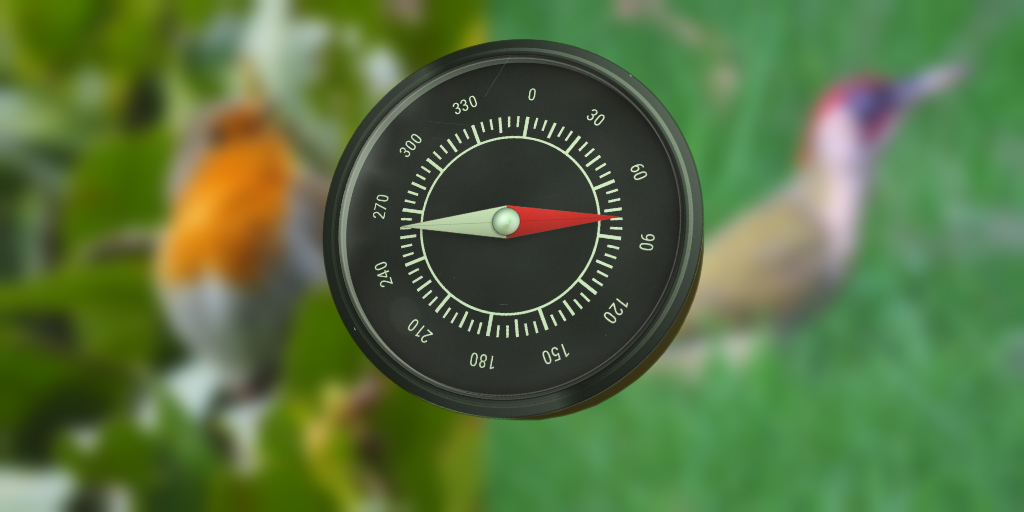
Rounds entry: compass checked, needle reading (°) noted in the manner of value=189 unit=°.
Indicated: value=80 unit=°
